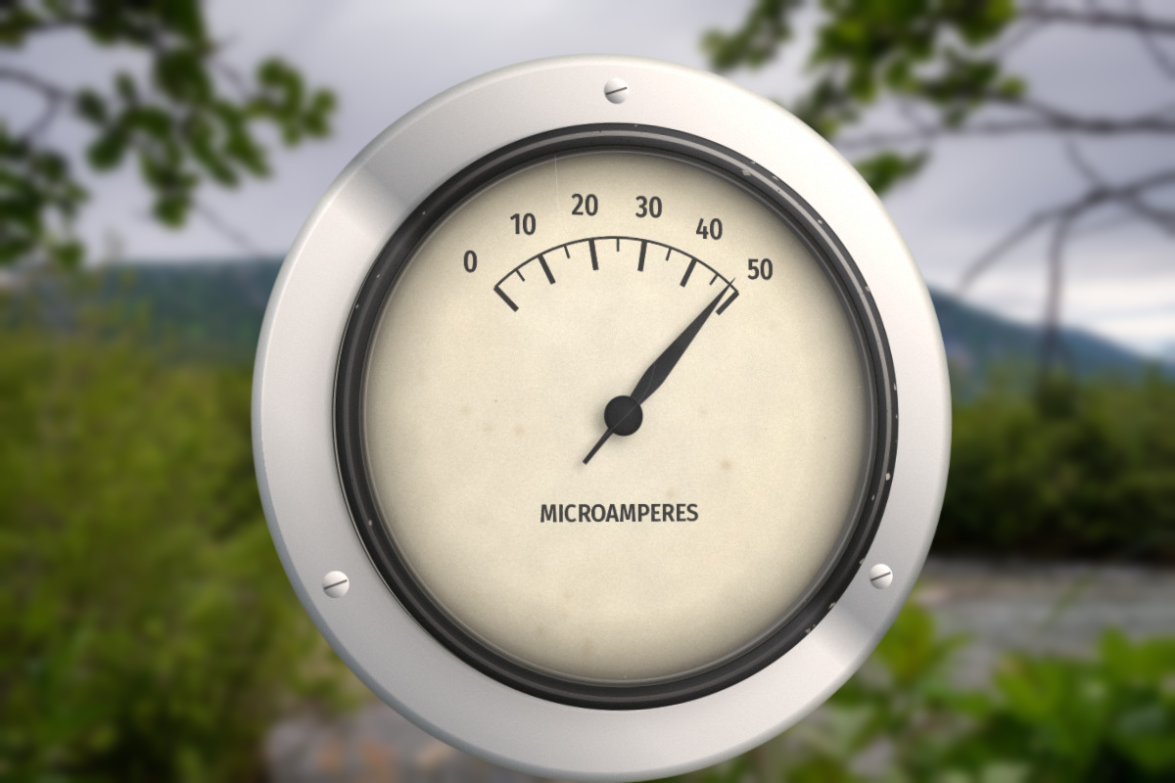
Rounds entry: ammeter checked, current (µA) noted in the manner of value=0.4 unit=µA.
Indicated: value=47.5 unit=µA
